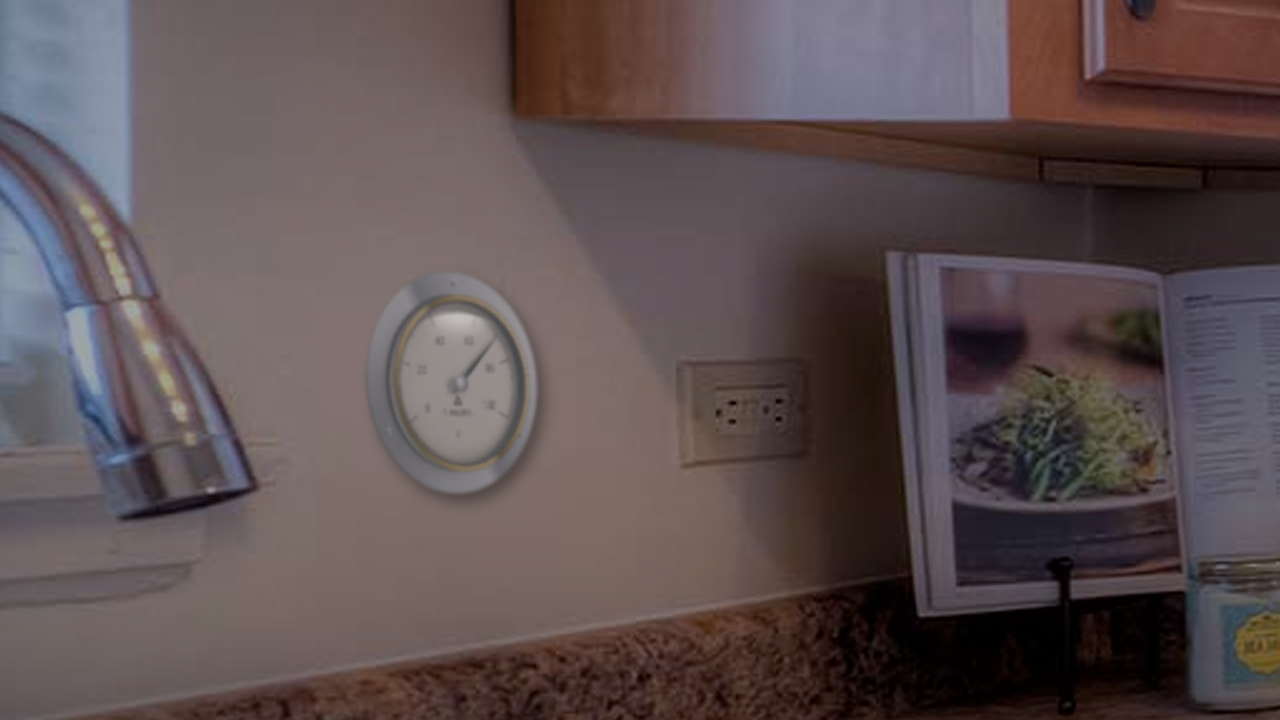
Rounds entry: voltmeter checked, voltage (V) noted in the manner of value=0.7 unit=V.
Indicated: value=70 unit=V
